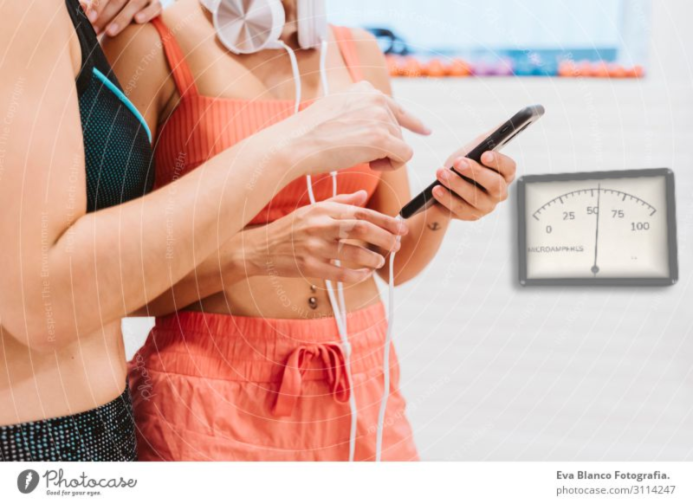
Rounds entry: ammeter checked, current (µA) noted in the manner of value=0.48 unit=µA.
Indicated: value=55 unit=µA
